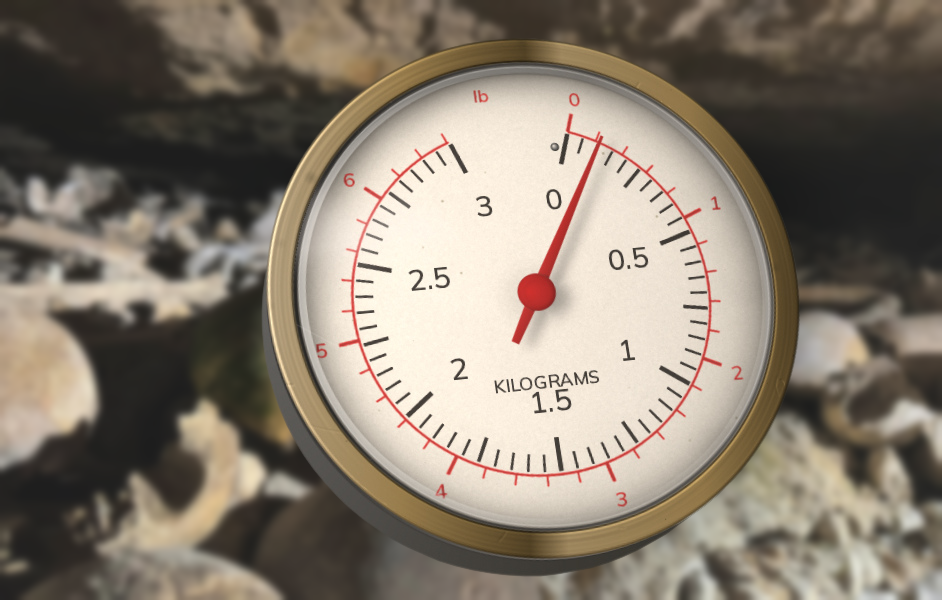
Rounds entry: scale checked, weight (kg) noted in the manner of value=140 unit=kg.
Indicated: value=0.1 unit=kg
